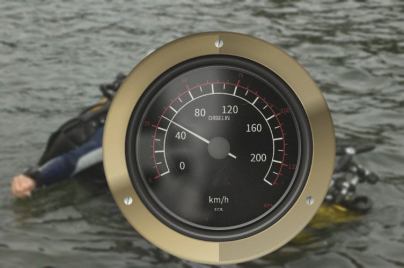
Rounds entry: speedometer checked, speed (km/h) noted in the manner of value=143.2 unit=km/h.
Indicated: value=50 unit=km/h
